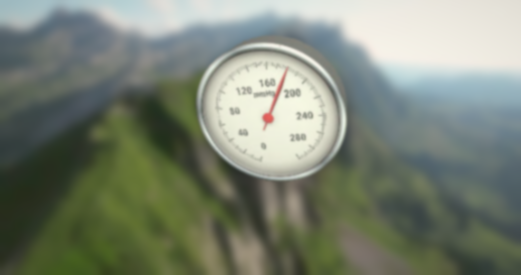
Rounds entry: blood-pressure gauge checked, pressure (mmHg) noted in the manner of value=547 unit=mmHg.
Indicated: value=180 unit=mmHg
